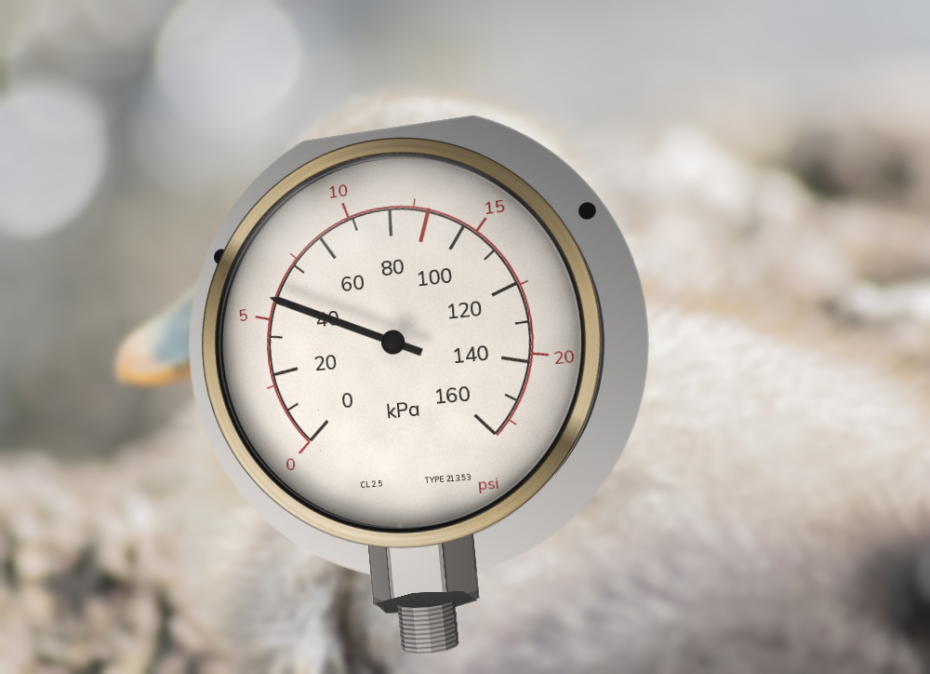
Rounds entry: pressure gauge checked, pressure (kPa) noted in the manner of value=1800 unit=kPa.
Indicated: value=40 unit=kPa
